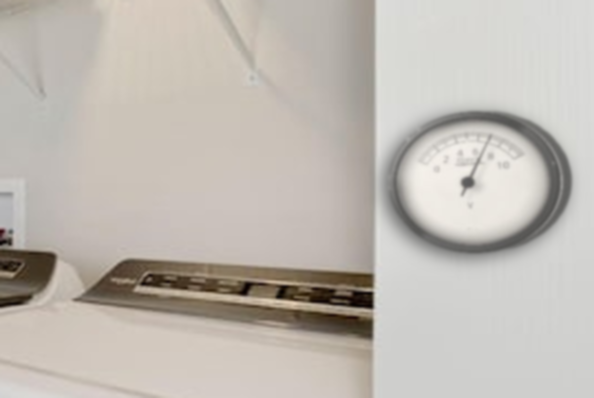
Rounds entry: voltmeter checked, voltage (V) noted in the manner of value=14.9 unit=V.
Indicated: value=7 unit=V
